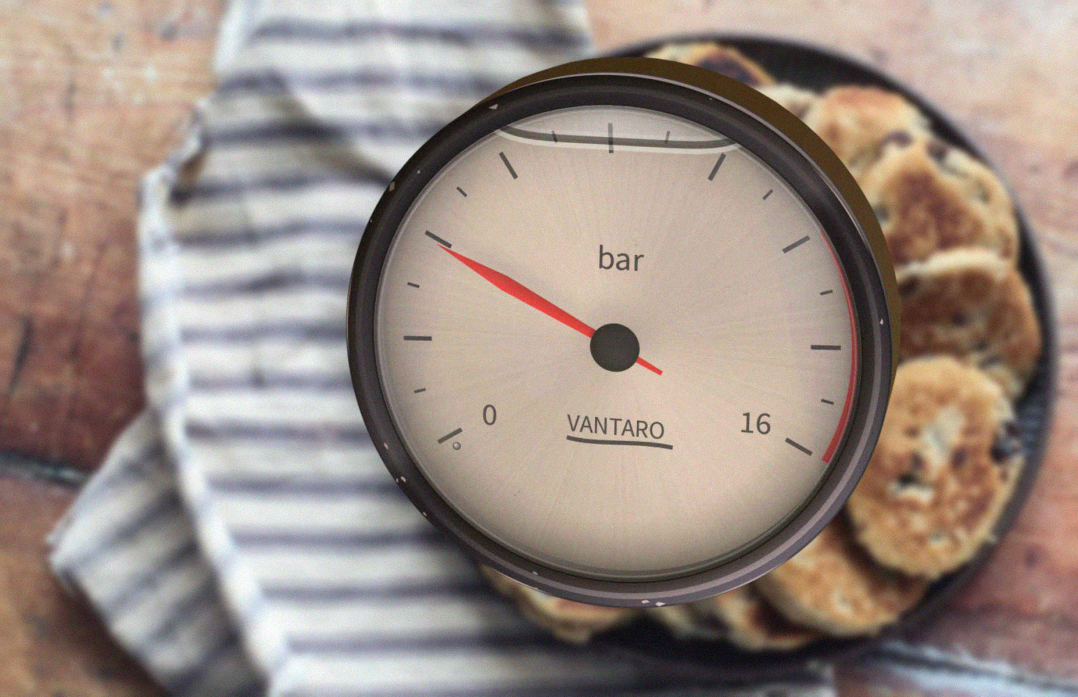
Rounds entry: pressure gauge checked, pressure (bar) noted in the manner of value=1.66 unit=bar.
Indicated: value=4 unit=bar
